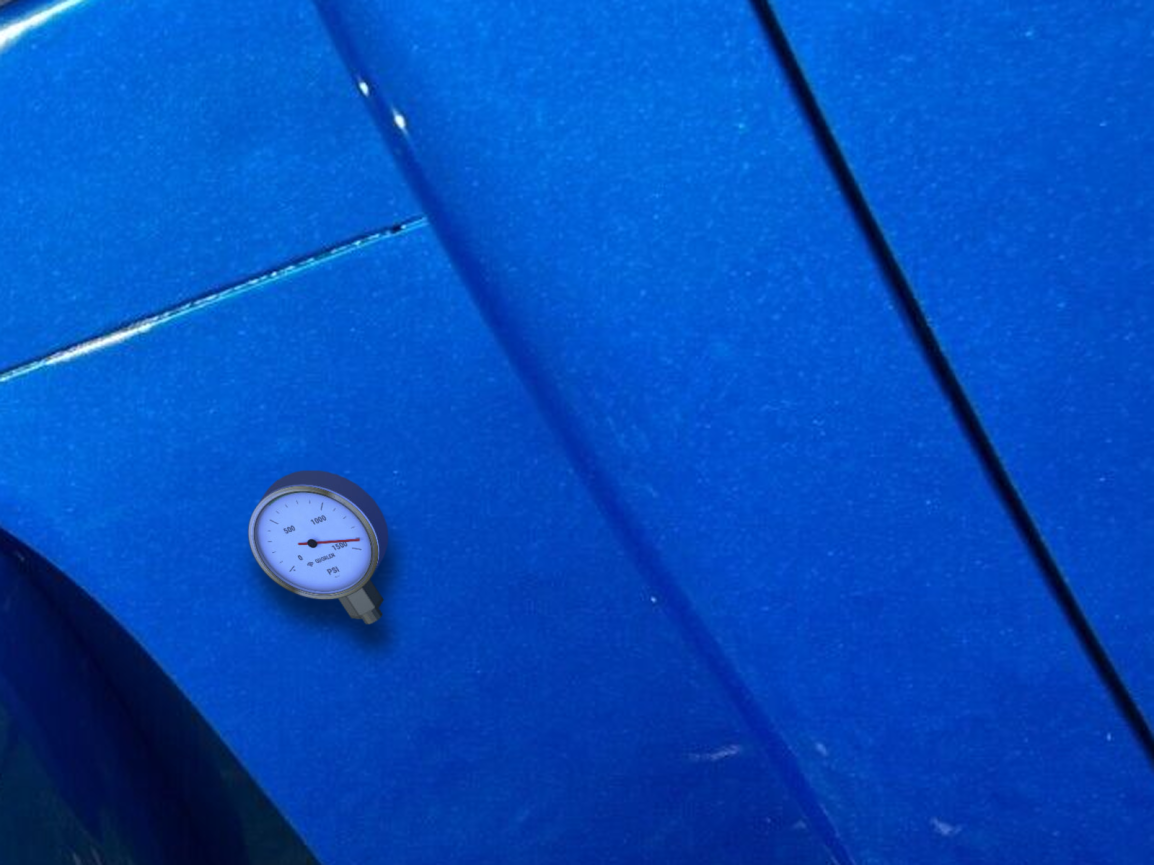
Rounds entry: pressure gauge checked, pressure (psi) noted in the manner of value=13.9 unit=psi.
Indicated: value=1400 unit=psi
